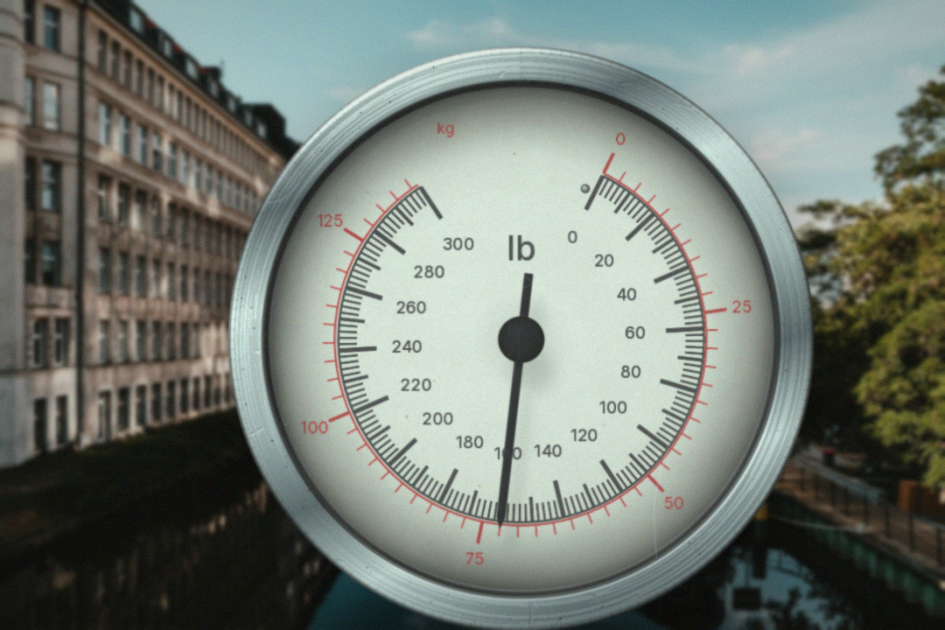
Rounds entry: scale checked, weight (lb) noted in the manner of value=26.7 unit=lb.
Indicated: value=160 unit=lb
